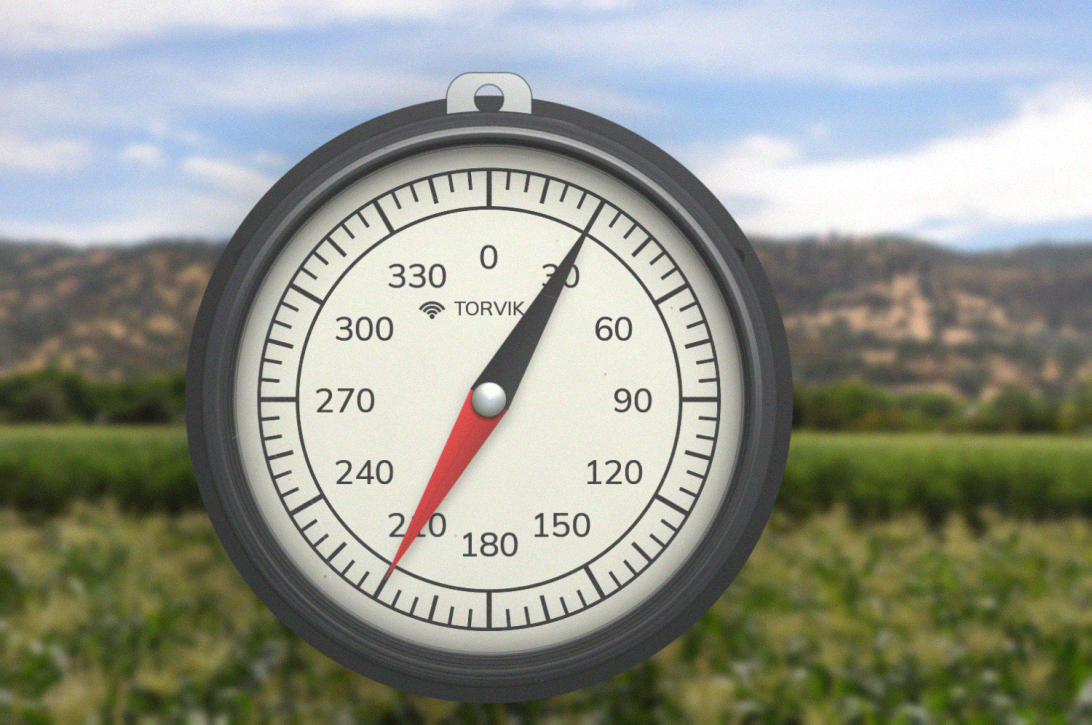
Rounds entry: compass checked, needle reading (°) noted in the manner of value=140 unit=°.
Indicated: value=210 unit=°
